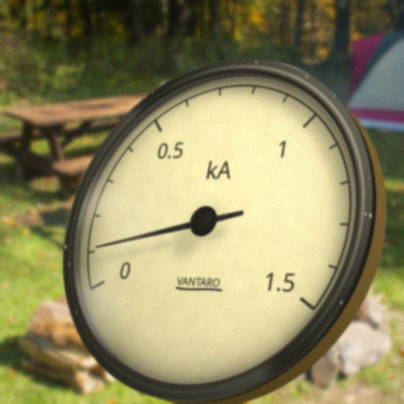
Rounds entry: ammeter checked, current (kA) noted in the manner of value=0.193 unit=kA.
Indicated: value=0.1 unit=kA
